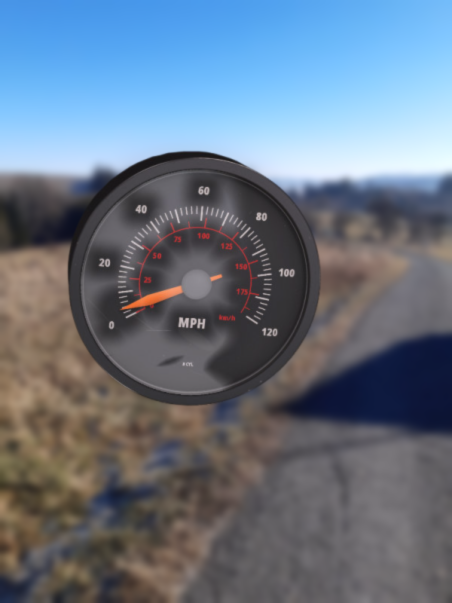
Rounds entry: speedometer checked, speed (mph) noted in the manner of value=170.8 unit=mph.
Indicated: value=4 unit=mph
